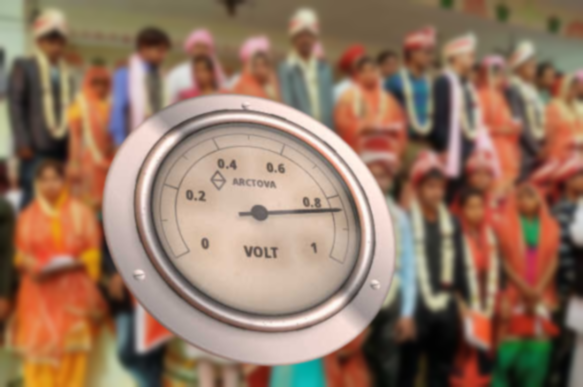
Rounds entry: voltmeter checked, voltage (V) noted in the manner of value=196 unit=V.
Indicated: value=0.85 unit=V
